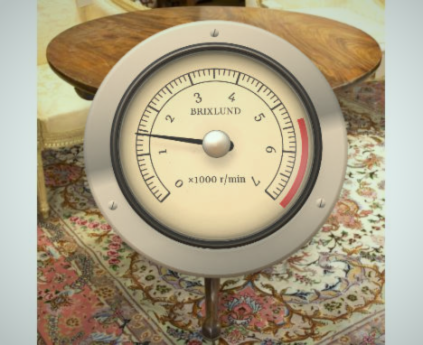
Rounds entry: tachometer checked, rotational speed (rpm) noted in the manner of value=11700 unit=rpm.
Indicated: value=1400 unit=rpm
